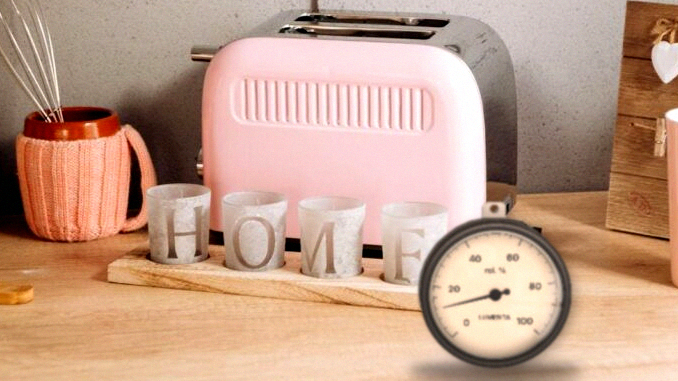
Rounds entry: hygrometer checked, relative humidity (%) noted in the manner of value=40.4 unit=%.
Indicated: value=12 unit=%
